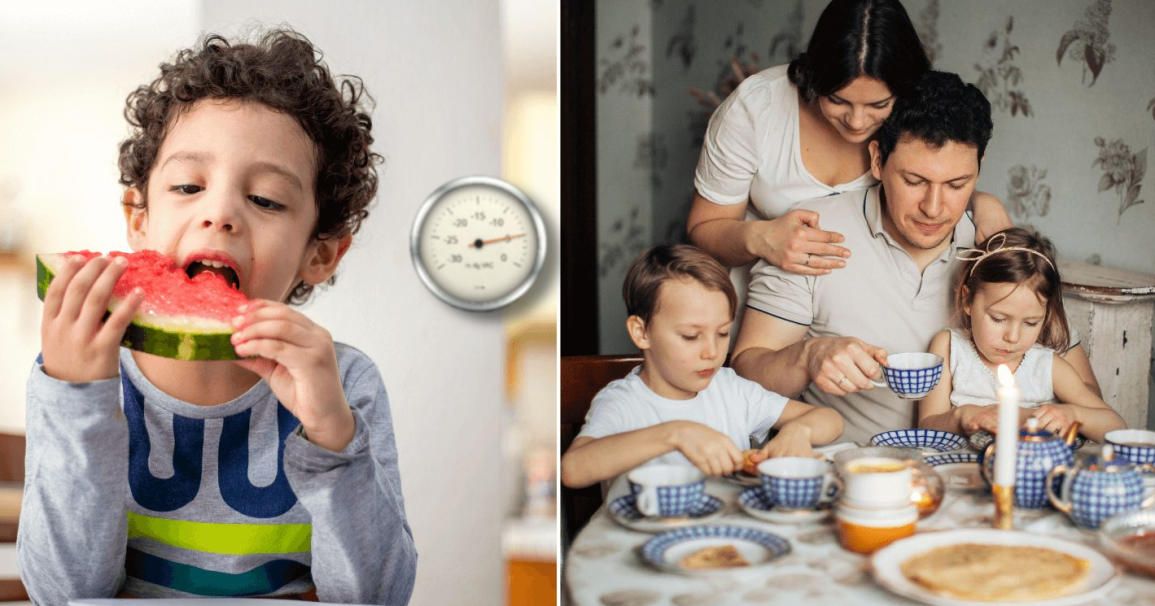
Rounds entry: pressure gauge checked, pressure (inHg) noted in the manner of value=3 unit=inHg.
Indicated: value=-5 unit=inHg
